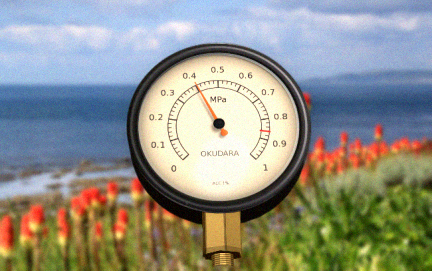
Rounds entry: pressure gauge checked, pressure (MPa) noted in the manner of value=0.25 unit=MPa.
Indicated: value=0.4 unit=MPa
